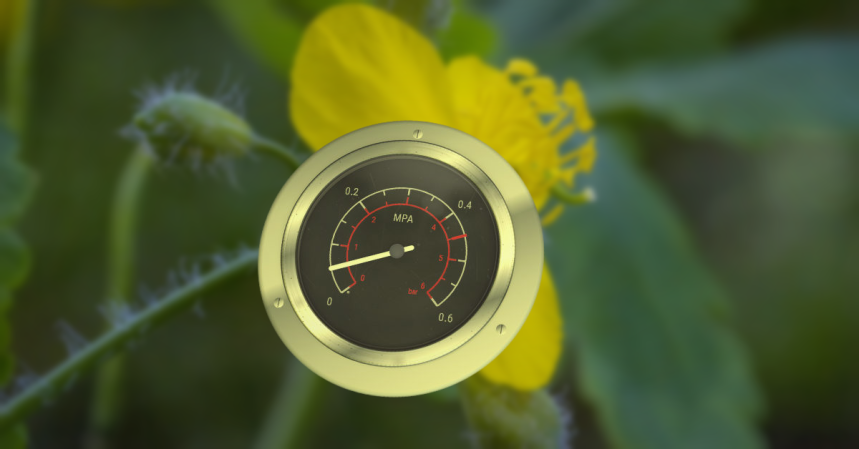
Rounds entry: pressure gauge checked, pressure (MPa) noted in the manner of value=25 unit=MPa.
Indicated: value=0.05 unit=MPa
